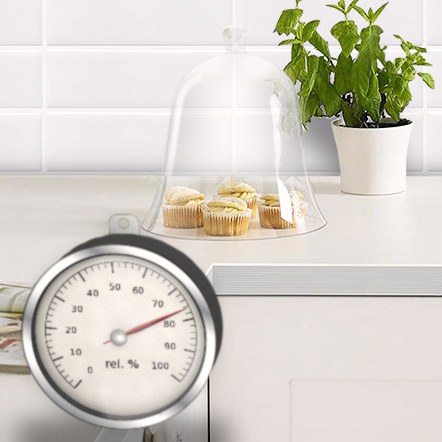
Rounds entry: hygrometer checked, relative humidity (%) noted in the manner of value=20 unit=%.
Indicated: value=76 unit=%
